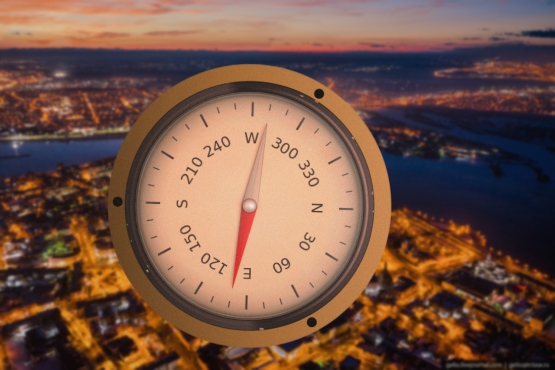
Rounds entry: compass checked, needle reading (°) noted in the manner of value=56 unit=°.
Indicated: value=100 unit=°
